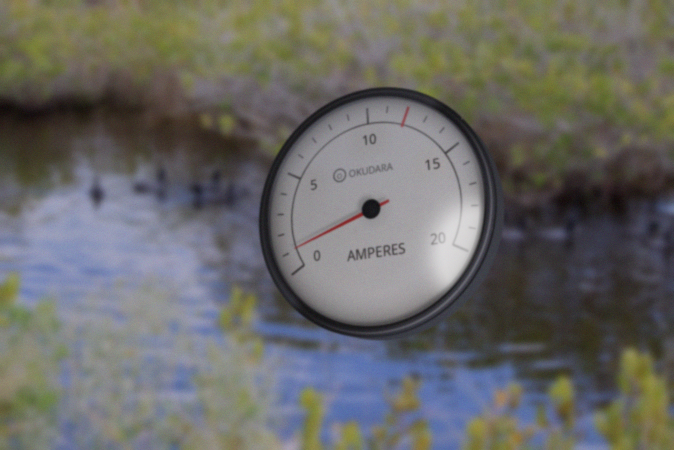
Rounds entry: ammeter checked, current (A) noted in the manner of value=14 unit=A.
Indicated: value=1 unit=A
